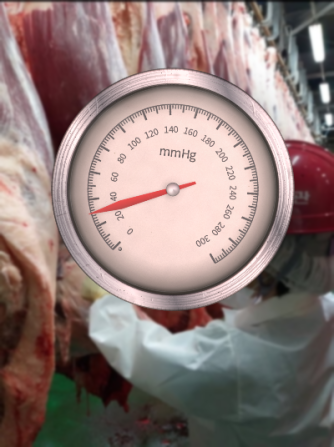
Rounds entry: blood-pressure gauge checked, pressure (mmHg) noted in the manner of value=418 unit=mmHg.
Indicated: value=30 unit=mmHg
